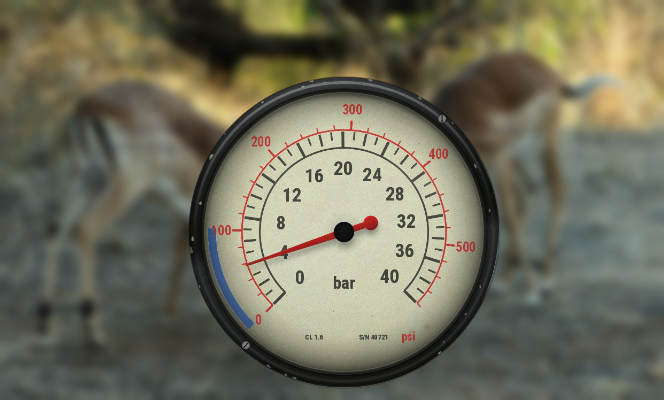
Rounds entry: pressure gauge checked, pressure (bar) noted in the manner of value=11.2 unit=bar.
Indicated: value=4 unit=bar
